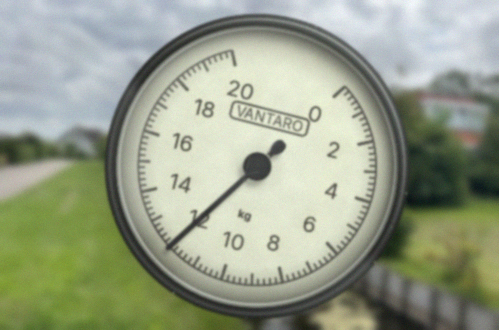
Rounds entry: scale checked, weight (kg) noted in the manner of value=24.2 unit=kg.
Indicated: value=12 unit=kg
